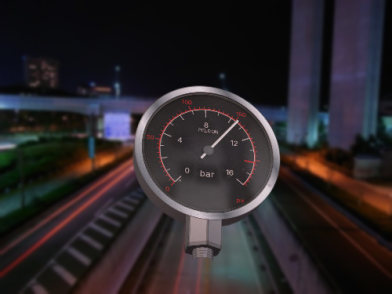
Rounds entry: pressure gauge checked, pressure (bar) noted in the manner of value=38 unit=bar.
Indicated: value=10.5 unit=bar
